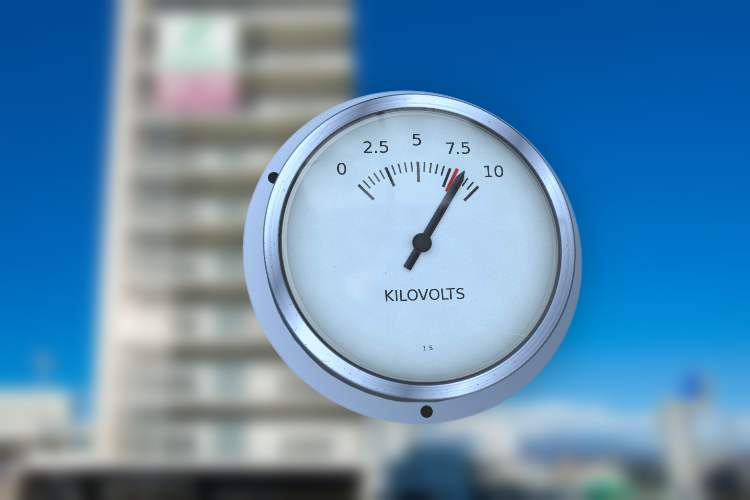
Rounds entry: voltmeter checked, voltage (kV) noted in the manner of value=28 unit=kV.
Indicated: value=8.5 unit=kV
